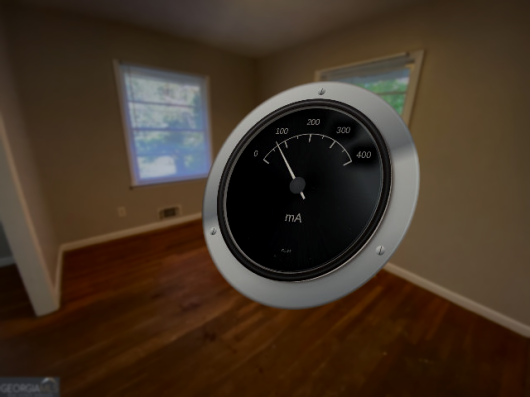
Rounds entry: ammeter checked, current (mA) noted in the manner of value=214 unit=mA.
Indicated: value=75 unit=mA
